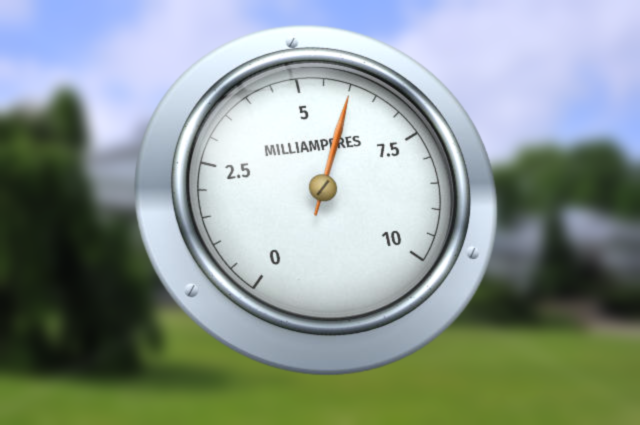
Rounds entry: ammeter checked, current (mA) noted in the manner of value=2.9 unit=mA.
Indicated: value=6 unit=mA
